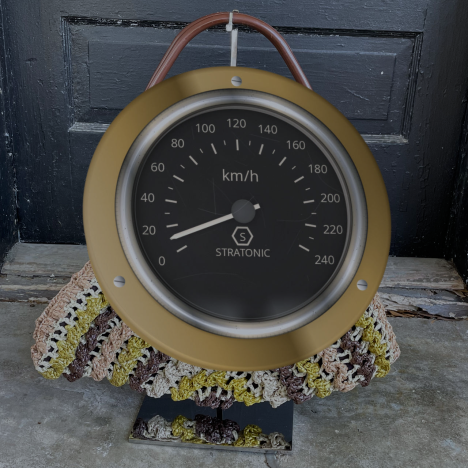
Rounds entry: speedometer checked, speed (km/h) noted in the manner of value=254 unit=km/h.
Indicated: value=10 unit=km/h
